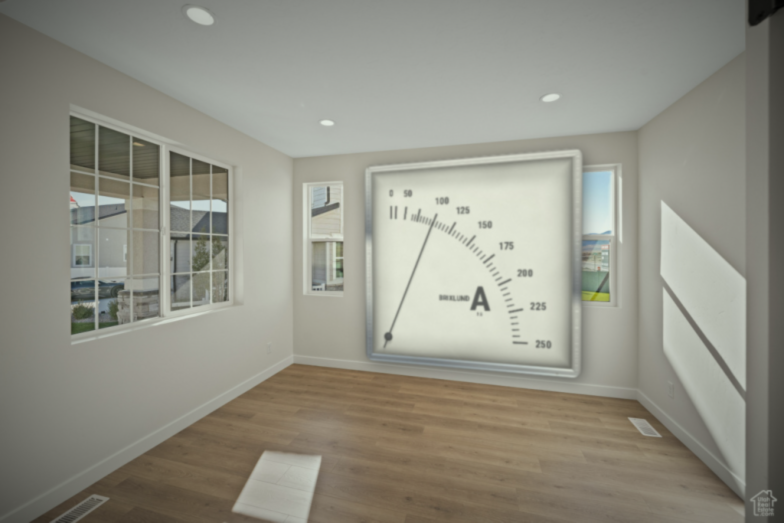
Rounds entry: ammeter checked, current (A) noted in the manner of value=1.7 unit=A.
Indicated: value=100 unit=A
